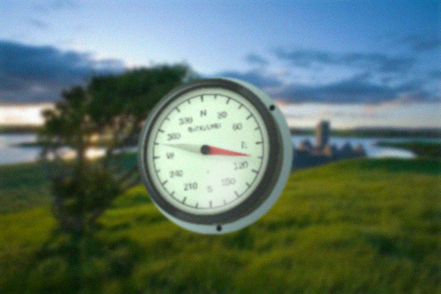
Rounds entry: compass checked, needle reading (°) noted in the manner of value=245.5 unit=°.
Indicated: value=105 unit=°
